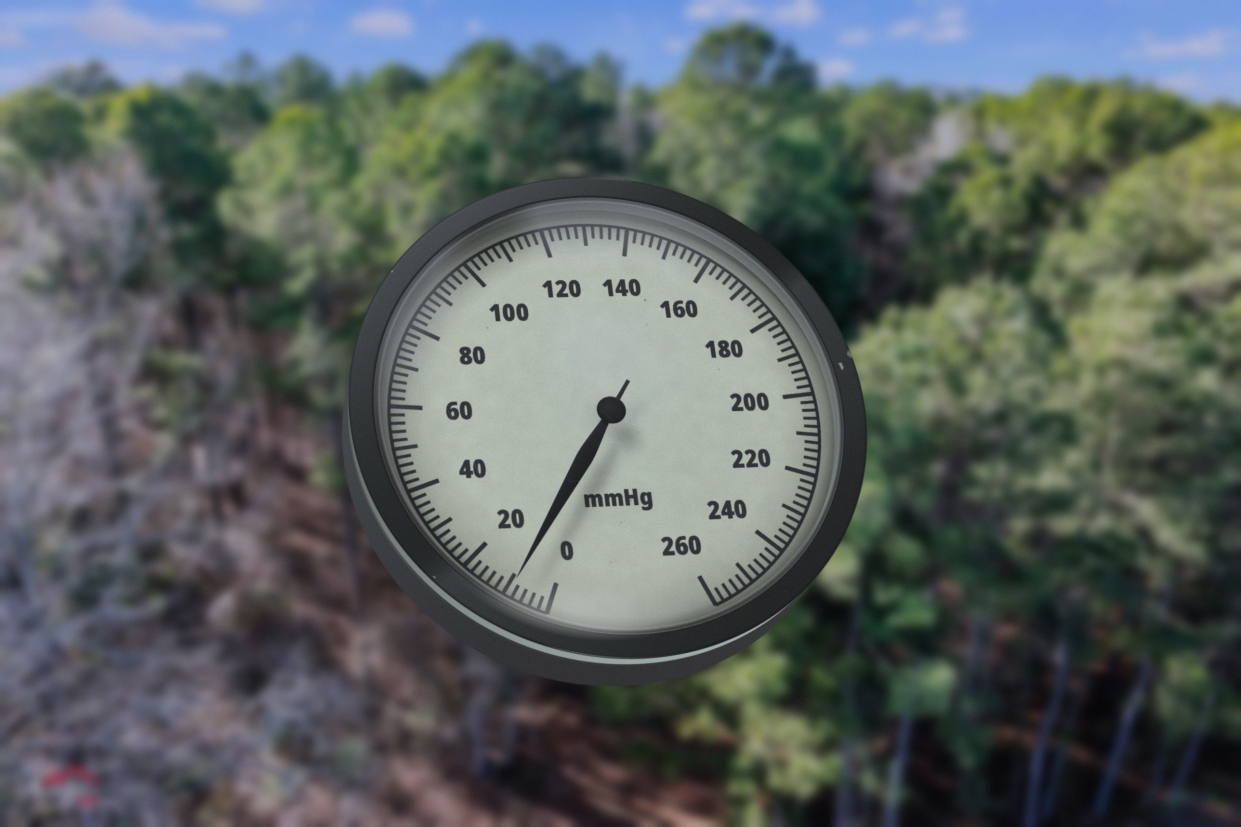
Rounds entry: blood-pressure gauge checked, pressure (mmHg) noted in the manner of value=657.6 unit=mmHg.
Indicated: value=9 unit=mmHg
